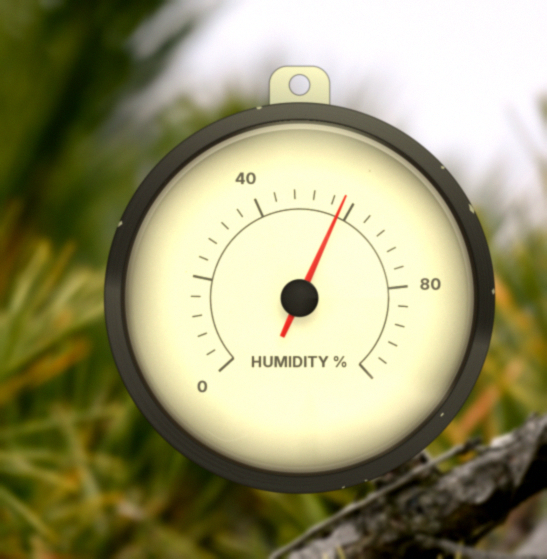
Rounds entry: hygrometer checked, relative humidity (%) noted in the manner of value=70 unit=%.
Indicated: value=58 unit=%
